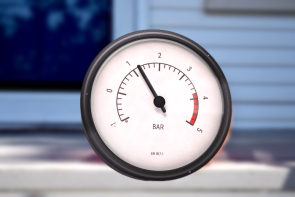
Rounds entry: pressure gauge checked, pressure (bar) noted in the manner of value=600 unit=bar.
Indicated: value=1.2 unit=bar
